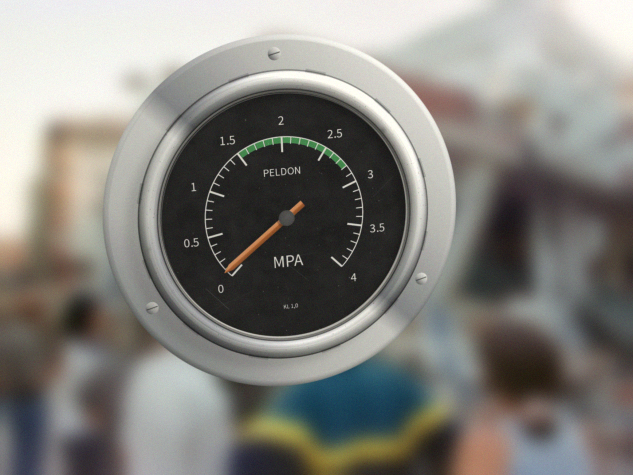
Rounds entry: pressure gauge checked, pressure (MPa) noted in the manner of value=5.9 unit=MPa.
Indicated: value=0.1 unit=MPa
